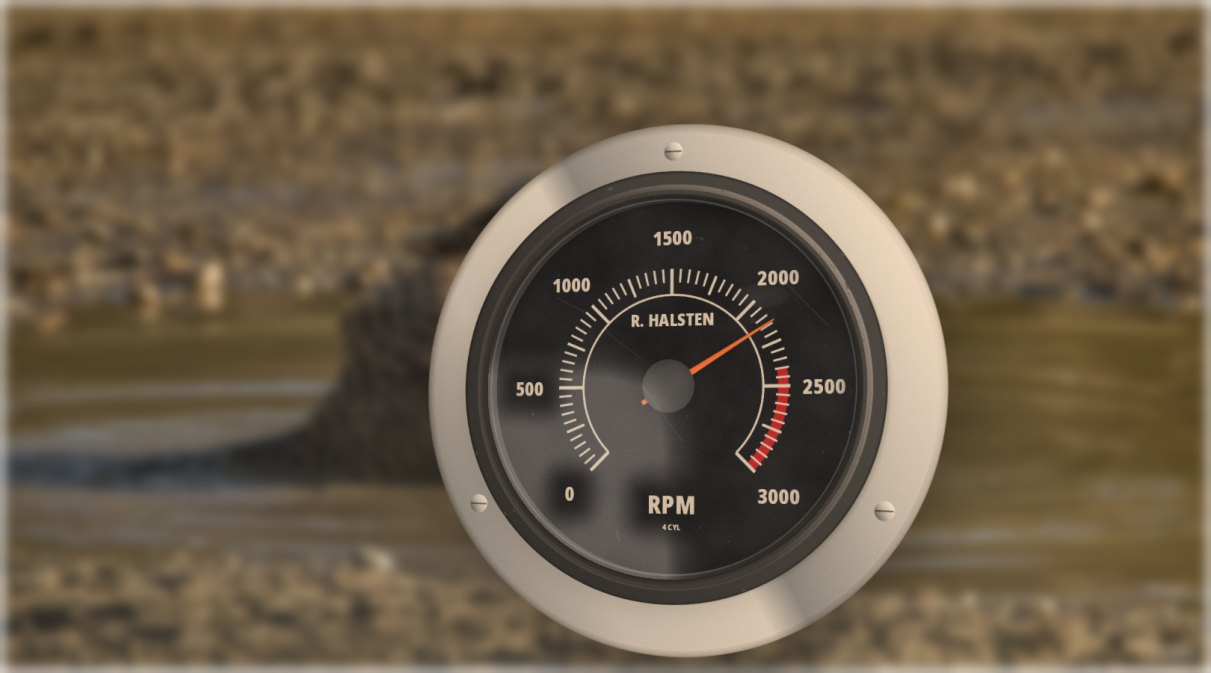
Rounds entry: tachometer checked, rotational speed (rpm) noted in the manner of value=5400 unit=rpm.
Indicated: value=2150 unit=rpm
